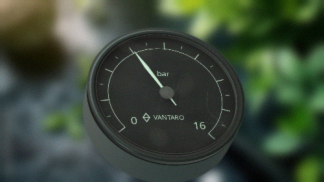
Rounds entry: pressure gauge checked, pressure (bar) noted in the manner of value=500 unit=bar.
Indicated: value=6 unit=bar
